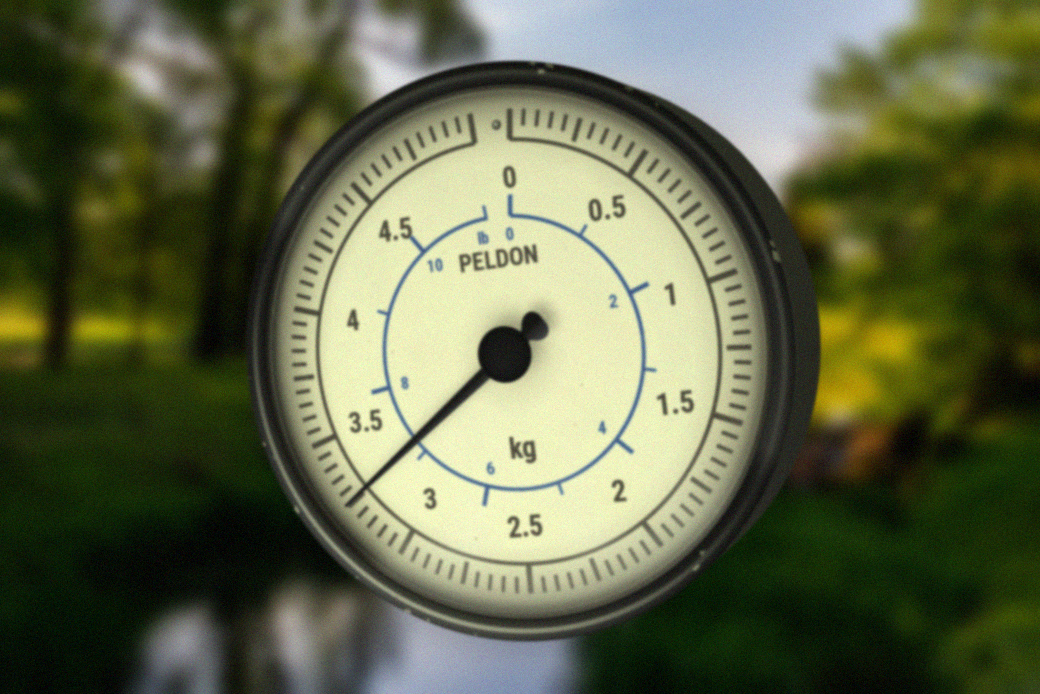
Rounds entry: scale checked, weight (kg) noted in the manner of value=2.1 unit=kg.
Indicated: value=3.25 unit=kg
